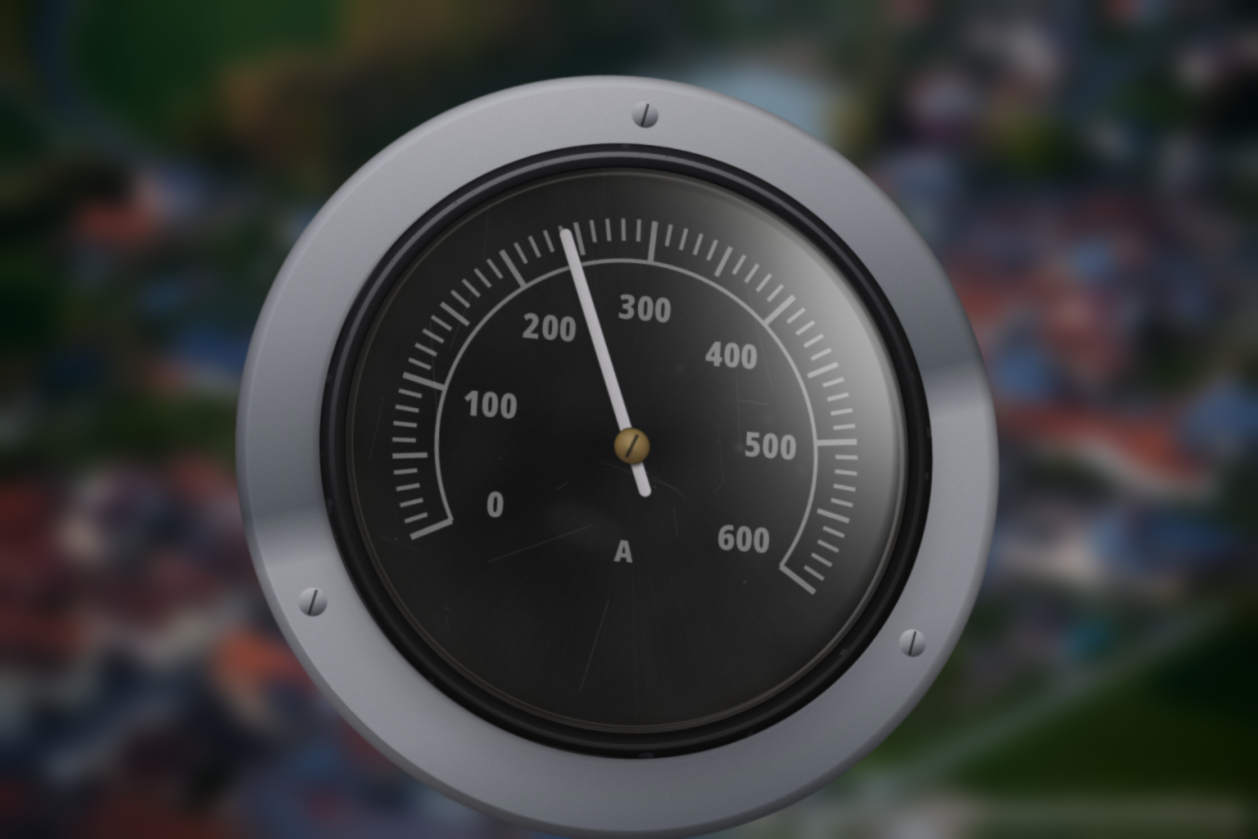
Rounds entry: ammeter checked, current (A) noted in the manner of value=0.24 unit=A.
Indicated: value=240 unit=A
